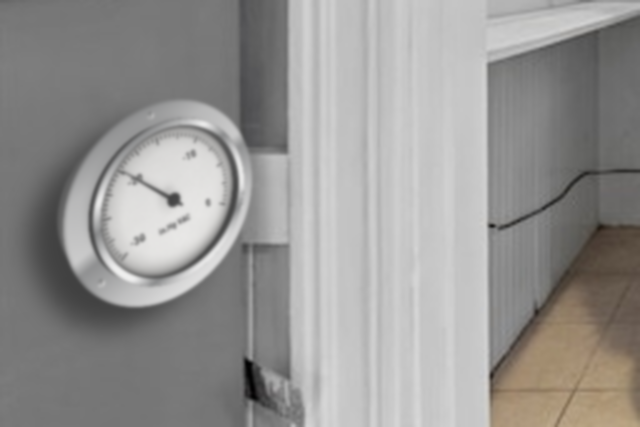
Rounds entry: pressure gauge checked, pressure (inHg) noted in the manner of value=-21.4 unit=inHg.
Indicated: value=-20 unit=inHg
